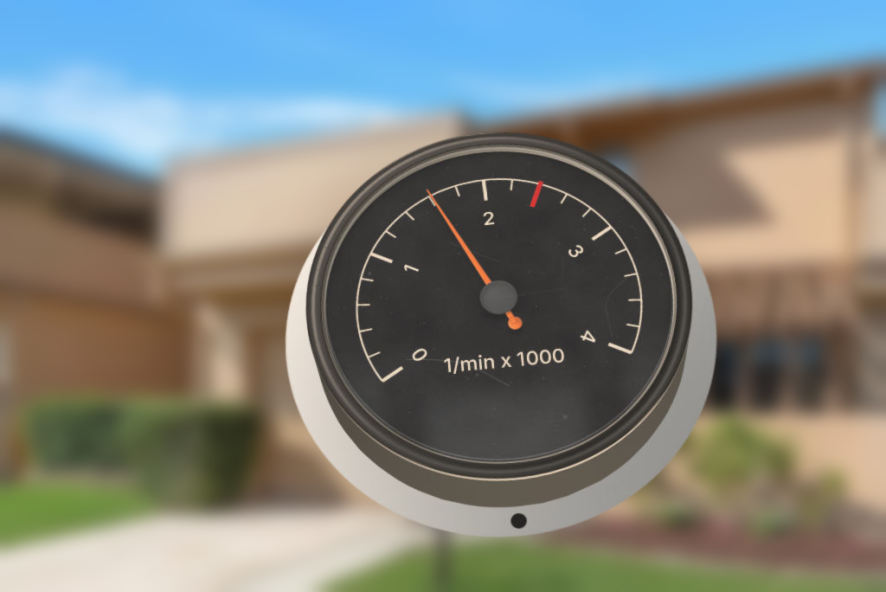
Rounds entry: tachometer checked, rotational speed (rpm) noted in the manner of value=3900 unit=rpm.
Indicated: value=1600 unit=rpm
